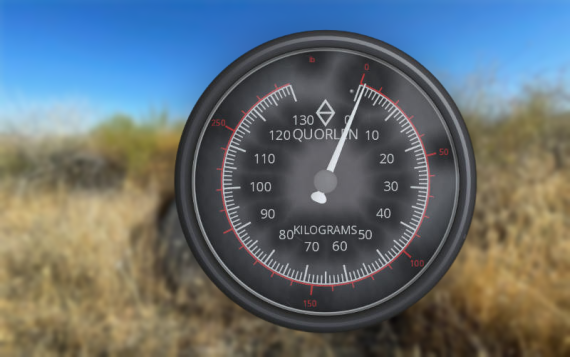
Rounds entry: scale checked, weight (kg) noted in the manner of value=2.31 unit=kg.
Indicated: value=1 unit=kg
